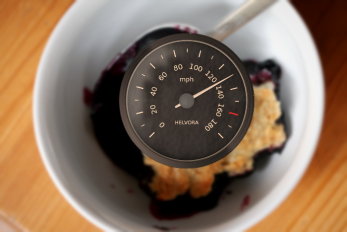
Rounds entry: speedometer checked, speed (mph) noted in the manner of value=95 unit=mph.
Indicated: value=130 unit=mph
